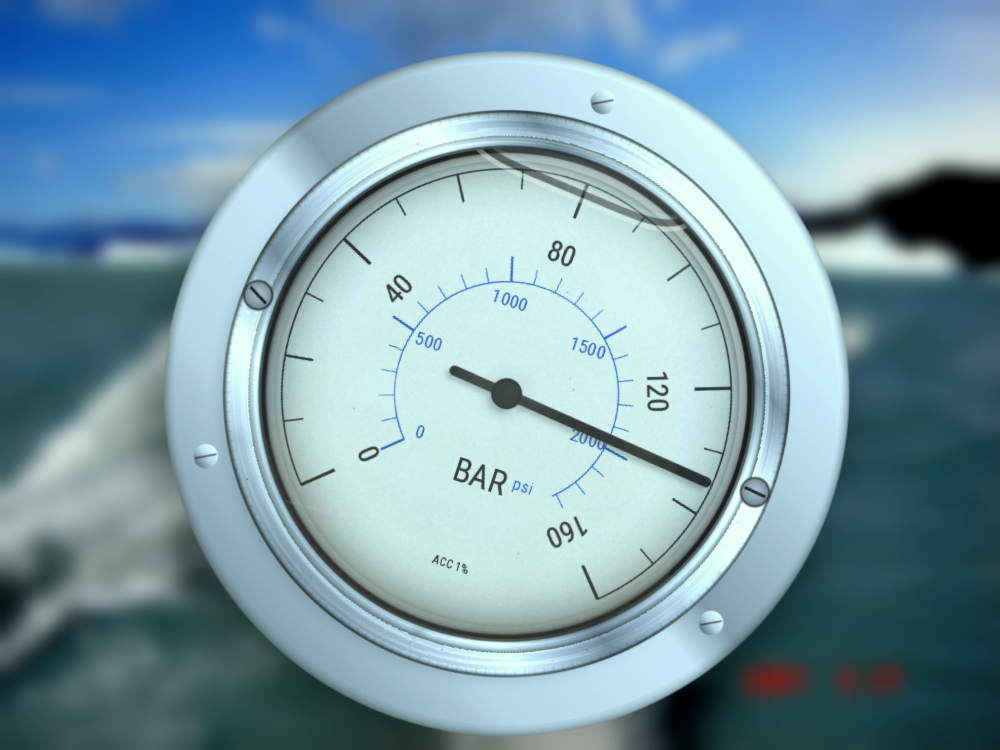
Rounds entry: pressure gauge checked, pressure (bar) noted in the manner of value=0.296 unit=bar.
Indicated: value=135 unit=bar
